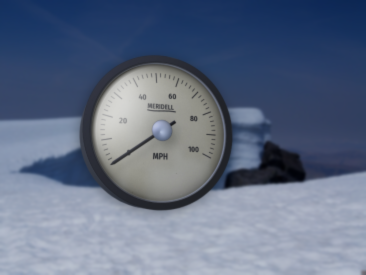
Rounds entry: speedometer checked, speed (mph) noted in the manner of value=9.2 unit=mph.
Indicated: value=0 unit=mph
